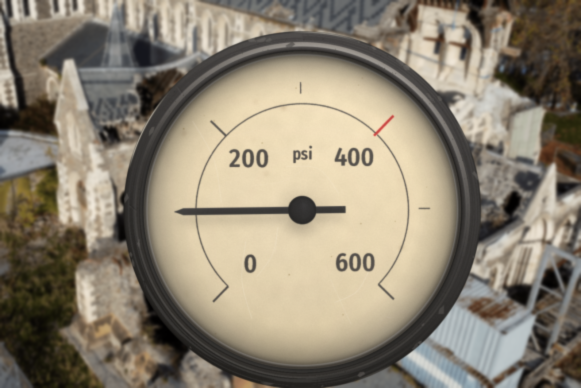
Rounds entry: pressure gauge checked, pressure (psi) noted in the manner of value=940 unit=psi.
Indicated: value=100 unit=psi
